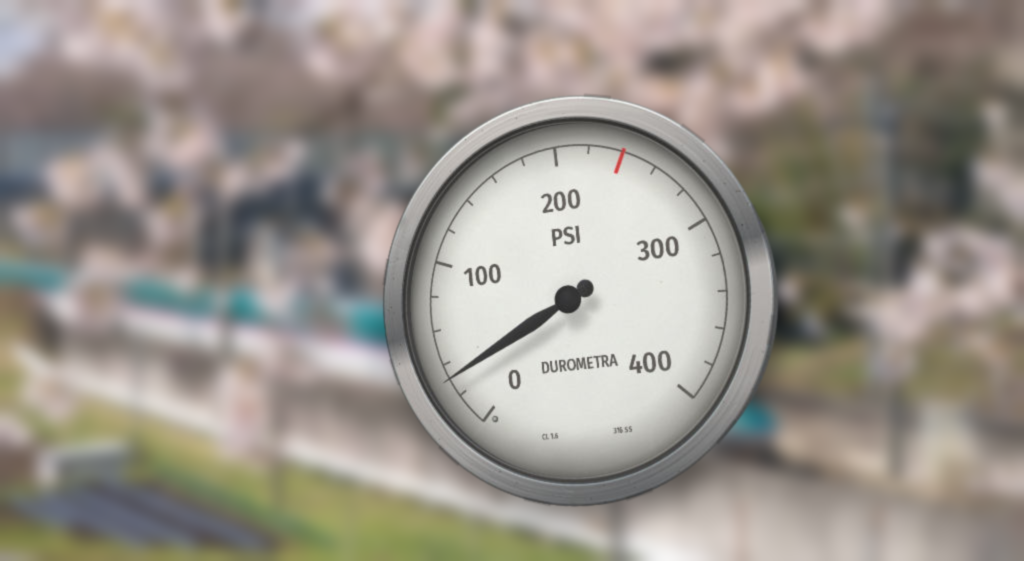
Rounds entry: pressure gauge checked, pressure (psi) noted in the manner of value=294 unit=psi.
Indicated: value=30 unit=psi
